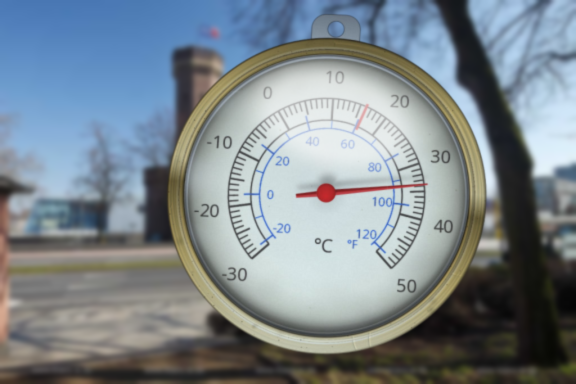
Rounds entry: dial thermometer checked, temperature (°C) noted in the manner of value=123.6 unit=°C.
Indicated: value=34 unit=°C
